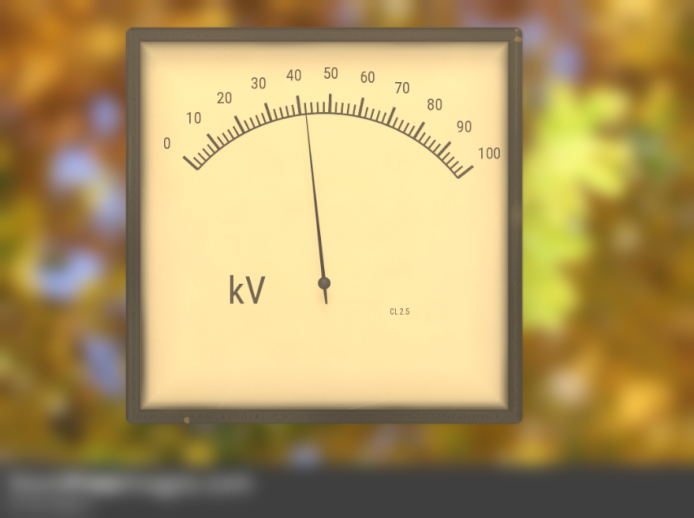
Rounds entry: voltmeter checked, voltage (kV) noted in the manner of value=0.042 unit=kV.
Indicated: value=42 unit=kV
